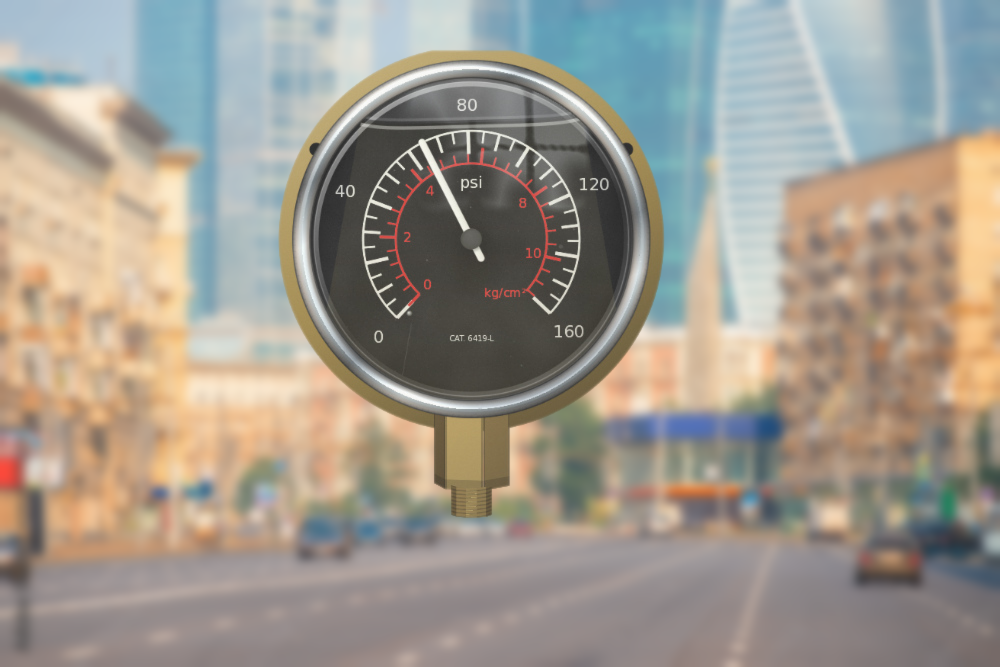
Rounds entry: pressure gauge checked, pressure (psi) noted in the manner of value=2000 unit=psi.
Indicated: value=65 unit=psi
